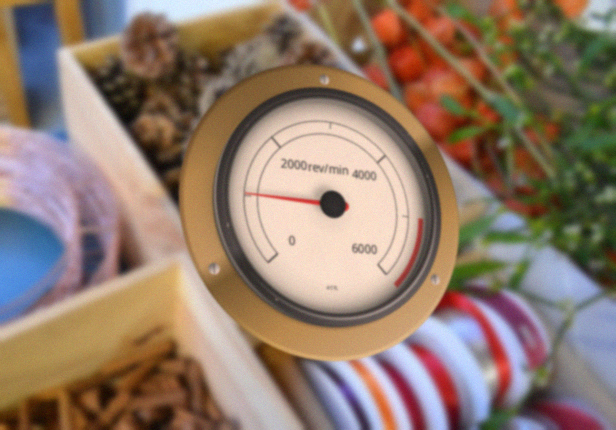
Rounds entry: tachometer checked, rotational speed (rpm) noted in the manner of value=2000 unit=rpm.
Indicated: value=1000 unit=rpm
